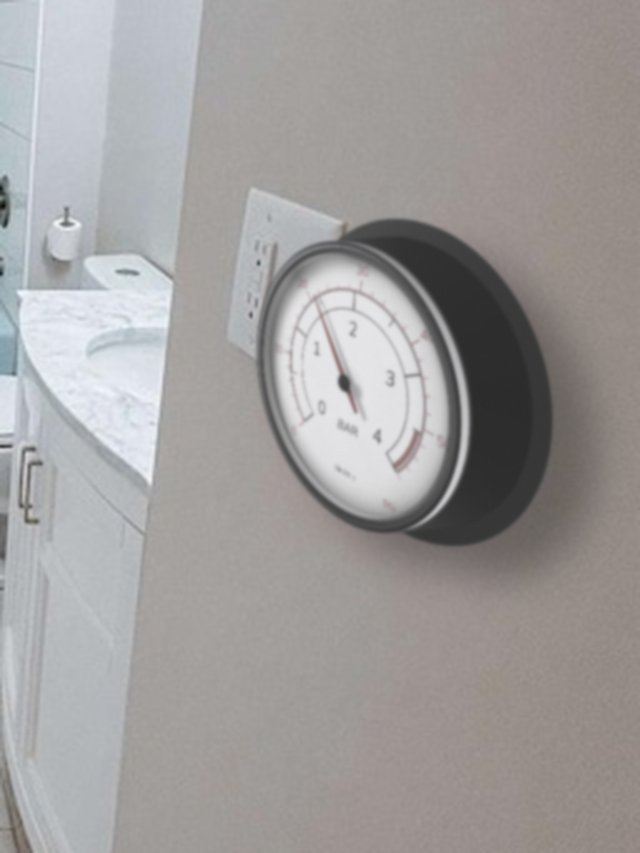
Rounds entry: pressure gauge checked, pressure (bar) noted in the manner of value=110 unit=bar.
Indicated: value=1.5 unit=bar
